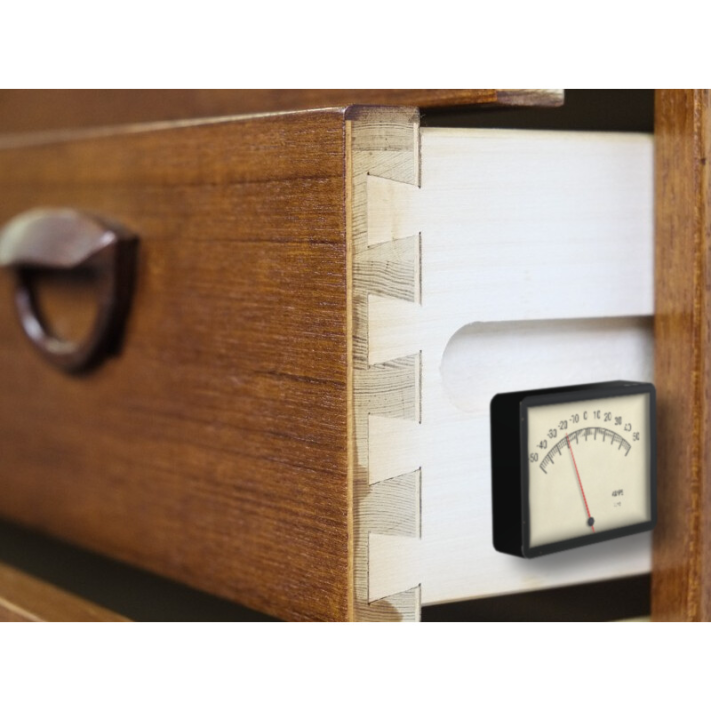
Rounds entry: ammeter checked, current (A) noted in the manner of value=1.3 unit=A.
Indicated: value=-20 unit=A
